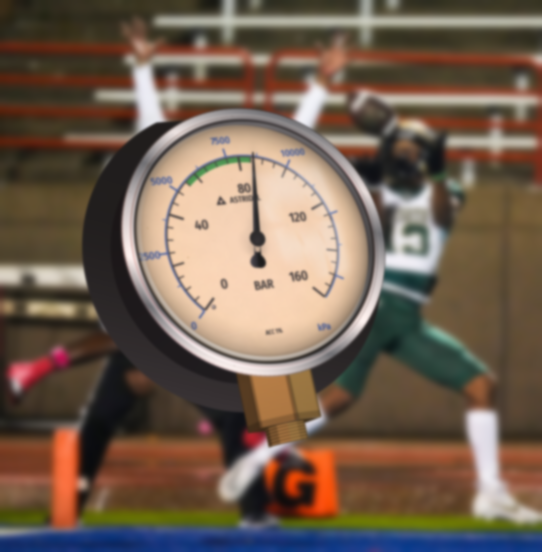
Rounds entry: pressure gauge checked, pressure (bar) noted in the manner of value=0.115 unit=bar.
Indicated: value=85 unit=bar
